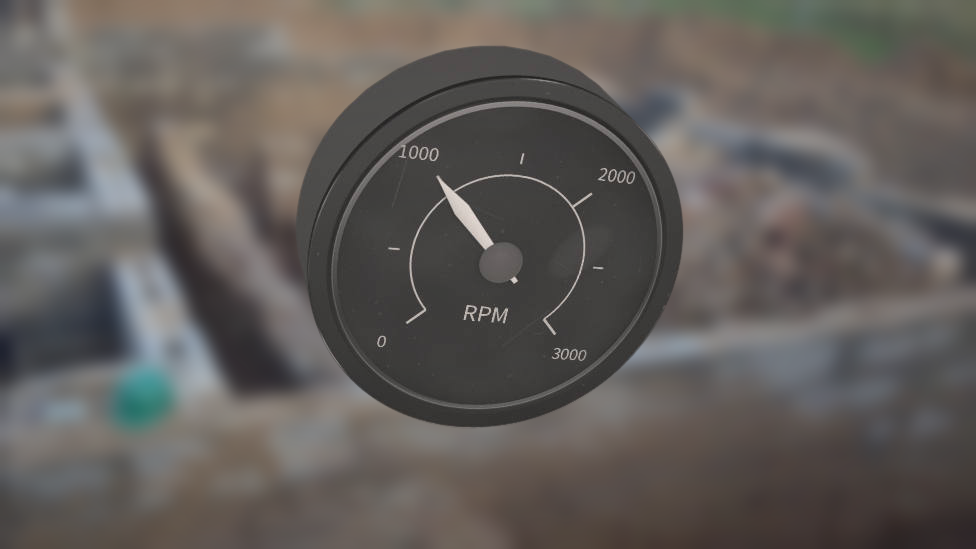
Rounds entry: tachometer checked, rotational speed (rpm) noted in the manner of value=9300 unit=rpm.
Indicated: value=1000 unit=rpm
